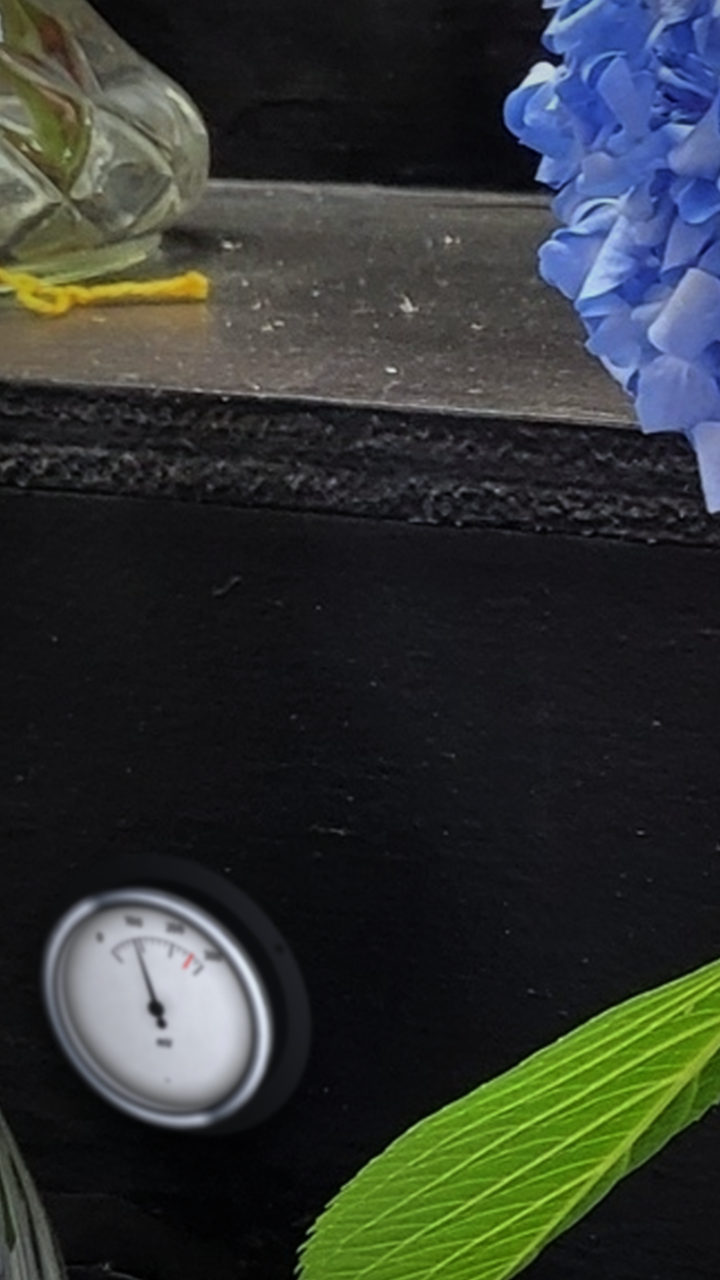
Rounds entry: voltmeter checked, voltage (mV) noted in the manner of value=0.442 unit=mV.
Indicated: value=100 unit=mV
